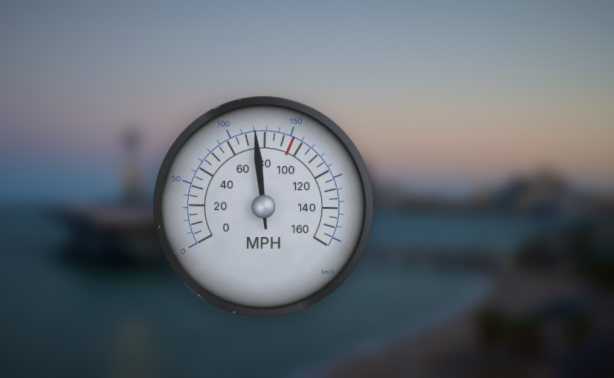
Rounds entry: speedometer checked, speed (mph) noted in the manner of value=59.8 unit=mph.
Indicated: value=75 unit=mph
